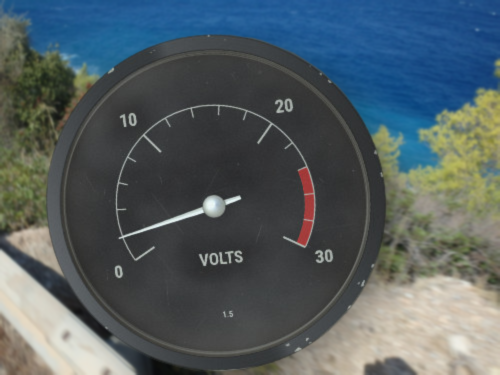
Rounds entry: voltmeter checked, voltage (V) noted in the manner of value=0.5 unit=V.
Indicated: value=2 unit=V
